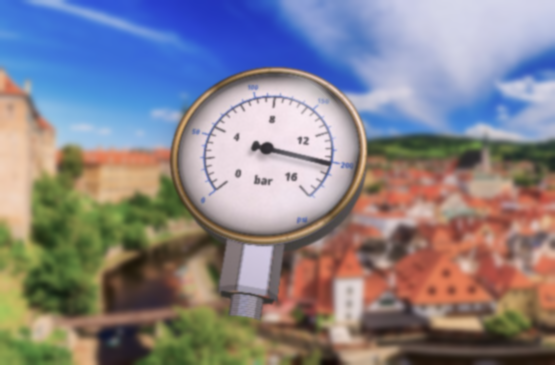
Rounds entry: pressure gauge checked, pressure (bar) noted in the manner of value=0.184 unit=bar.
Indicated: value=14 unit=bar
